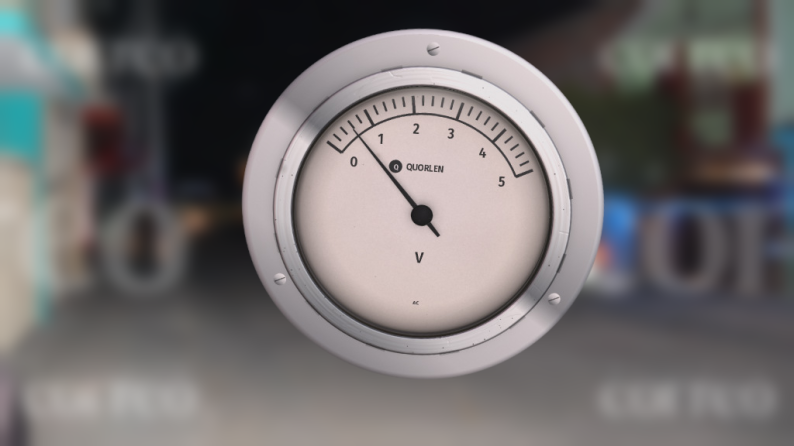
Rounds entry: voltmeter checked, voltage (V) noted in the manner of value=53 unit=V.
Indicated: value=0.6 unit=V
